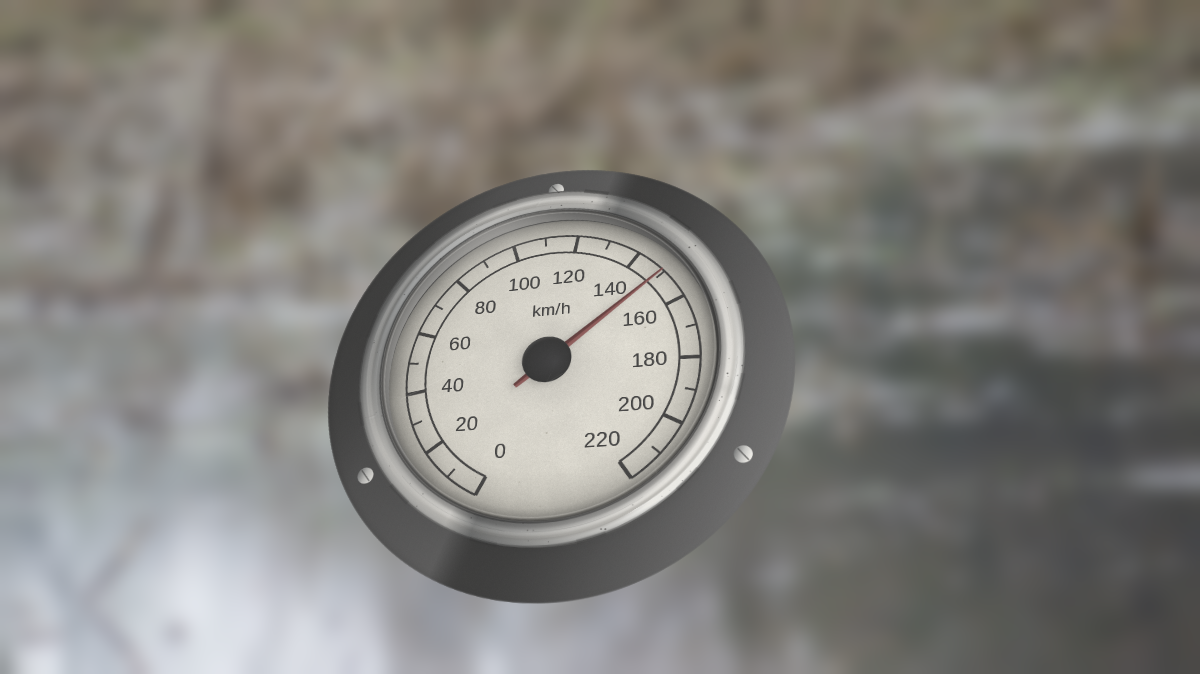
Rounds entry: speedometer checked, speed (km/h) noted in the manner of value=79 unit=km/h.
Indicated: value=150 unit=km/h
